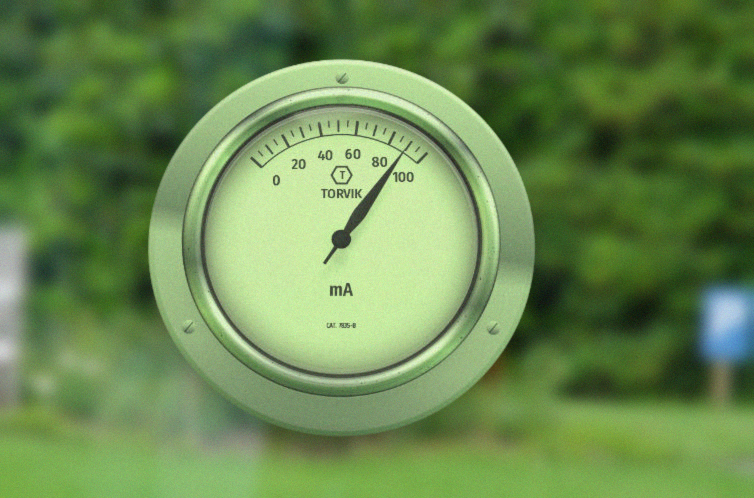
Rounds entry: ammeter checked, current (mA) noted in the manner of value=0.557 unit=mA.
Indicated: value=90 unit=mA
